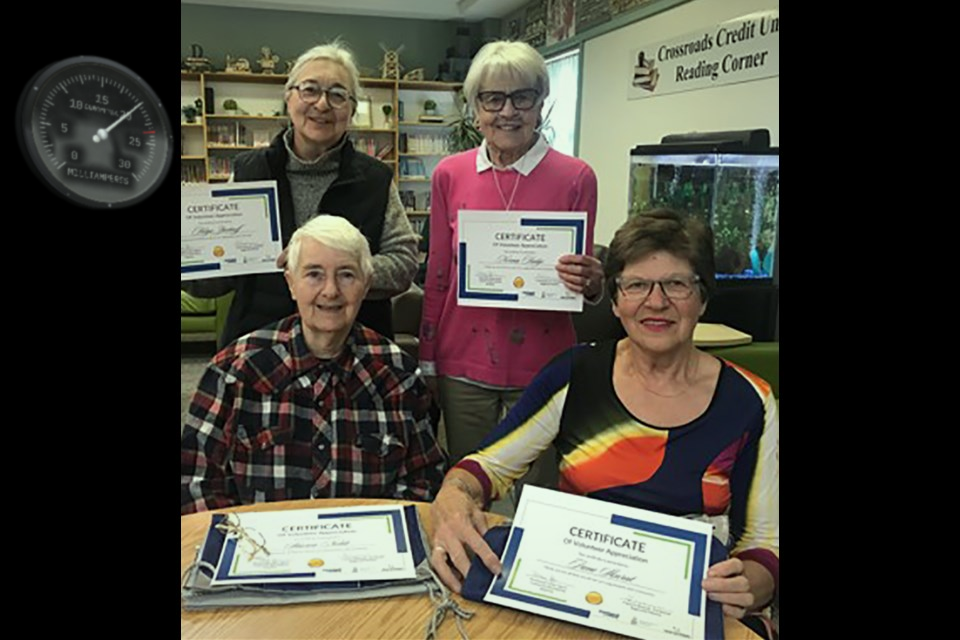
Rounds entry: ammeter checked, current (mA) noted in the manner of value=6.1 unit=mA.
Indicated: value=20 unit=mA
